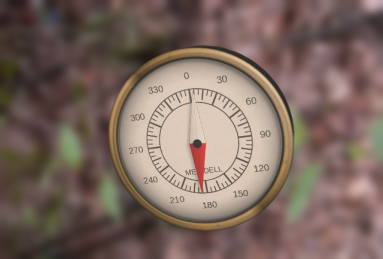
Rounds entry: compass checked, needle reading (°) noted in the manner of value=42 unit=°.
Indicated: value=185 unit=°
